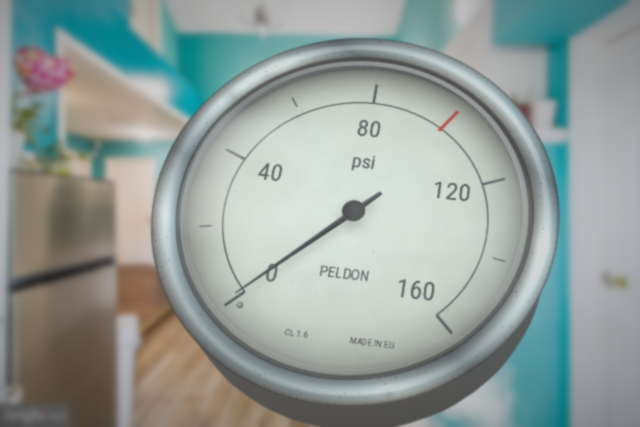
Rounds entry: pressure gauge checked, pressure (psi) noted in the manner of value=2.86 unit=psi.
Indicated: value=0 unit=psi
